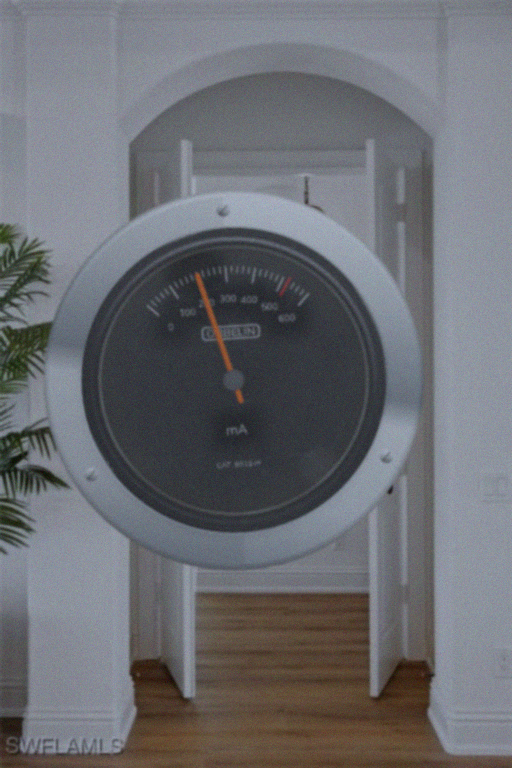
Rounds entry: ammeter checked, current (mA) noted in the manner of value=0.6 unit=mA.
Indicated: value=200 unit=mA
